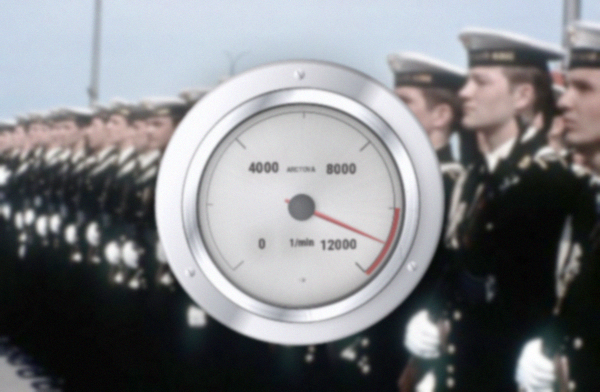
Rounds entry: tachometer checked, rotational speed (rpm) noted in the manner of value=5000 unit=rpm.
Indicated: value=11000 unit=rpm
